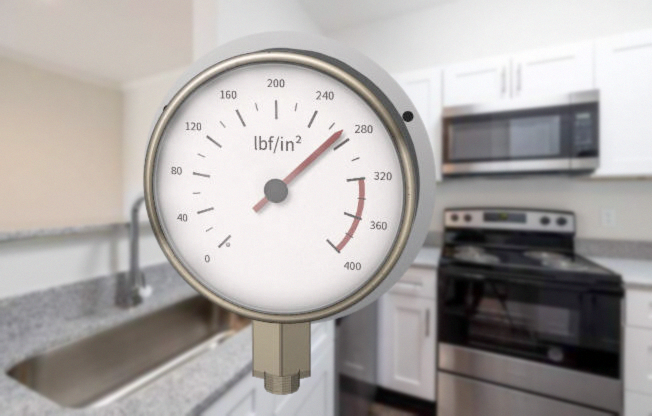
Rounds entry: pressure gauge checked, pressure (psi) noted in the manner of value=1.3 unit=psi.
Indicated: value=270 unit=psi
